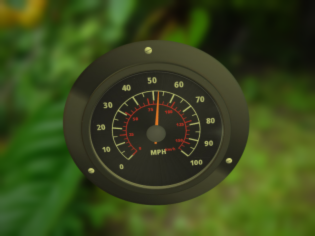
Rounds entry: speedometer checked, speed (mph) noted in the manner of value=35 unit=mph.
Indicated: value=52.5 unit=mph
